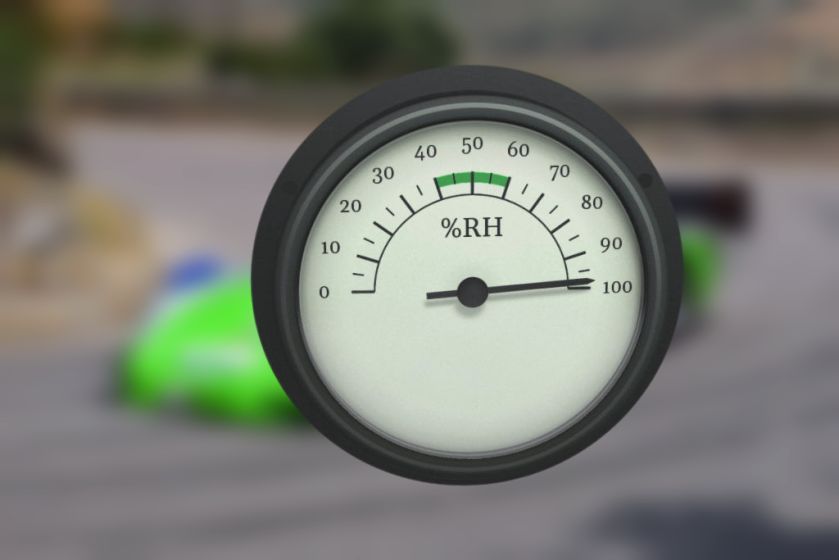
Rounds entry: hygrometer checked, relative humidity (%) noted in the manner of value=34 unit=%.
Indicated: value=97.5 unit=%
